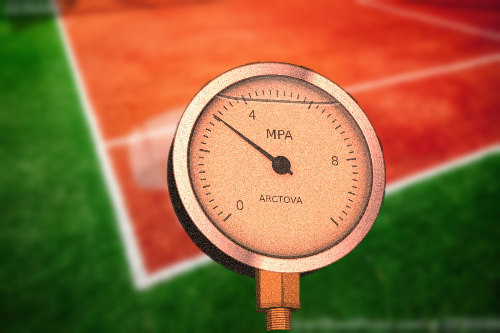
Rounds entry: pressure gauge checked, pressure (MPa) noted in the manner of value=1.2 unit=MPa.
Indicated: value=3 unit=MPa
